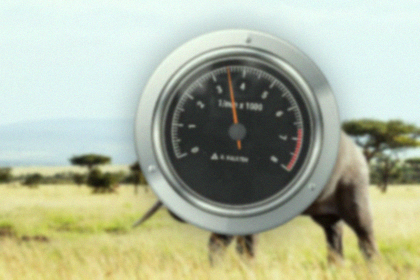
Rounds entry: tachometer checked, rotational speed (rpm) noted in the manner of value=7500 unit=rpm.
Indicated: value=3500 unit=rpm
